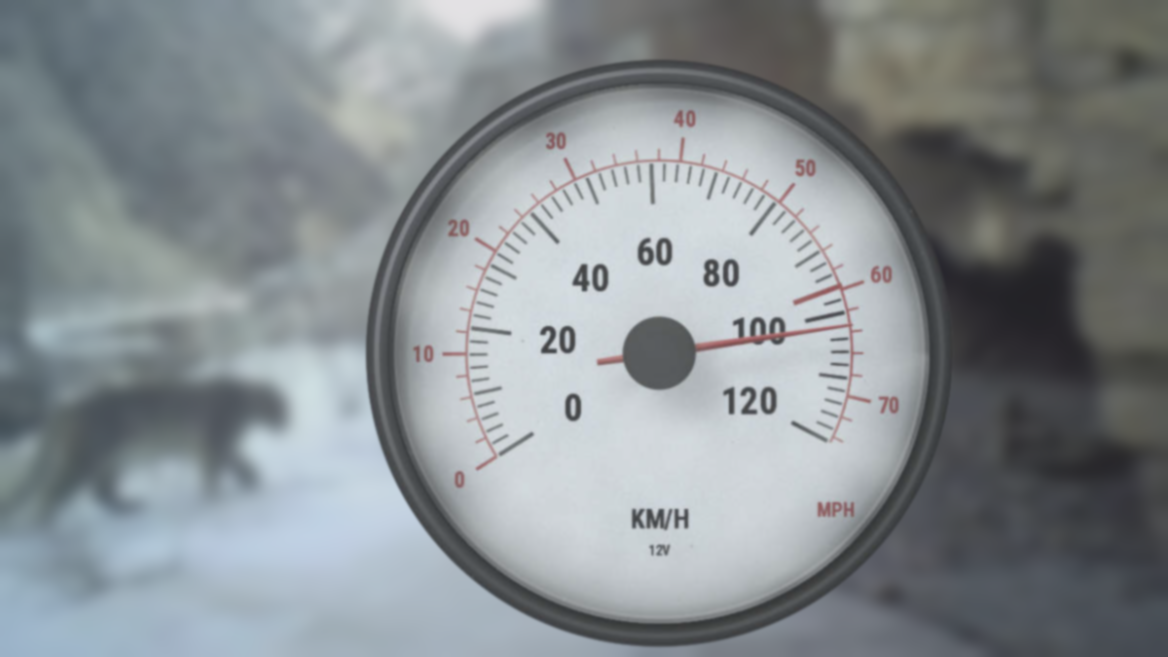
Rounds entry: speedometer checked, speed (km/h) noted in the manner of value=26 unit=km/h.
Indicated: value=102 unit=km/h
